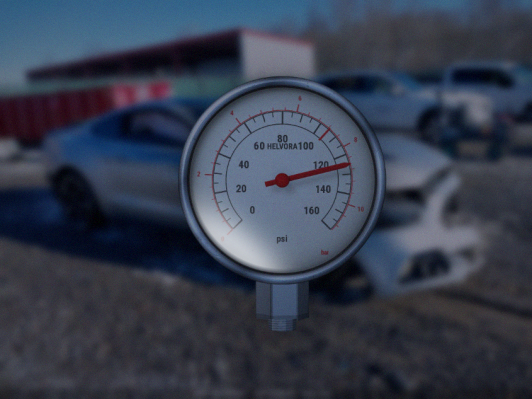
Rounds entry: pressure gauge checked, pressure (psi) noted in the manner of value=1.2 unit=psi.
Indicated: value=125 unit=psi
